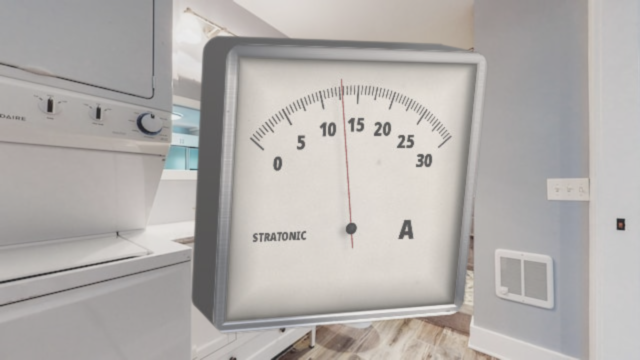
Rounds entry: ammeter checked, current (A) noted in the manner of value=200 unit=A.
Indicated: value=12.5 unit=A
